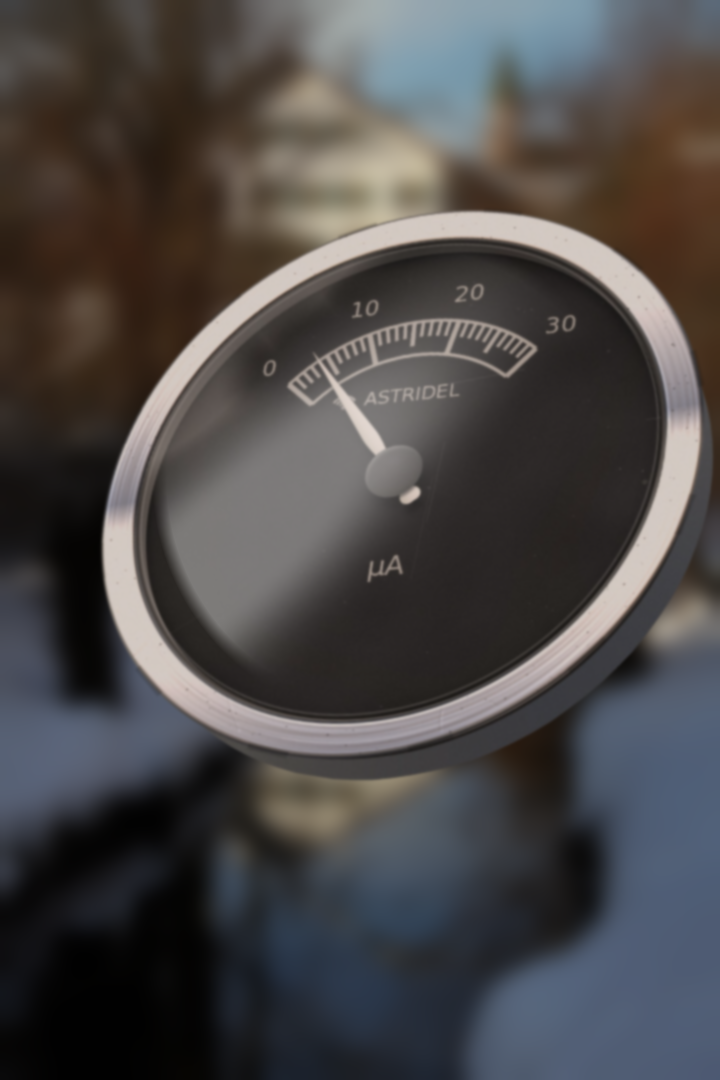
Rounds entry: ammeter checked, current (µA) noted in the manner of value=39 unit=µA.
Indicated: value=4 unit=µA
